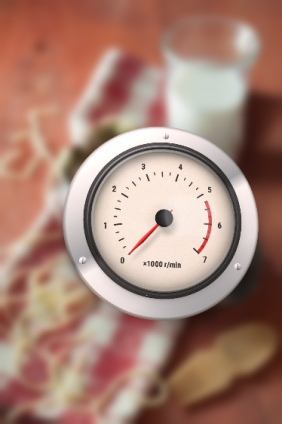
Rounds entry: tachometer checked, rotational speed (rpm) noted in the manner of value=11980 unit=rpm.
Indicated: value=0 unit=rpm
